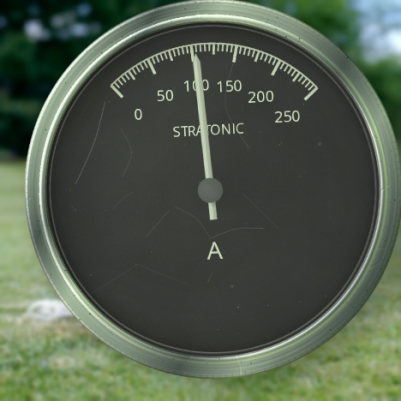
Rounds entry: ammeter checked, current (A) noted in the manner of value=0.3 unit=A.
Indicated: value=105 unit=A
